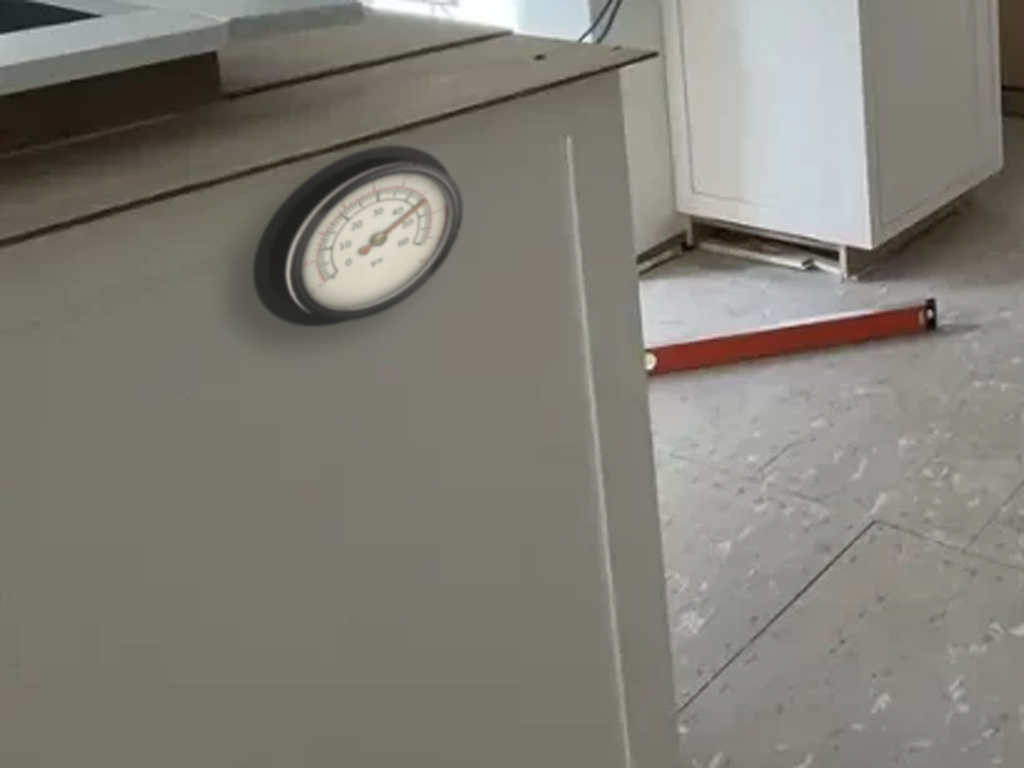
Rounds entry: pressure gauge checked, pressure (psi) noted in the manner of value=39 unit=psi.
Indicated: value=45 unit=psi
